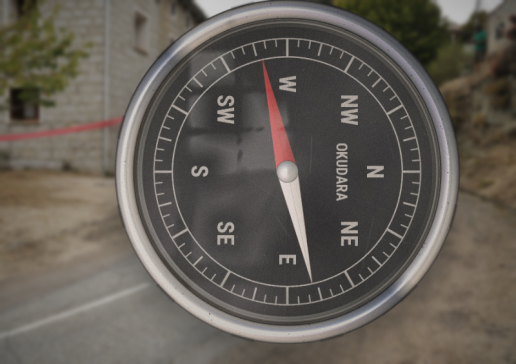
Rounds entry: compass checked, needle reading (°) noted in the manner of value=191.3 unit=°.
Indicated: value=257.5 unit=°
